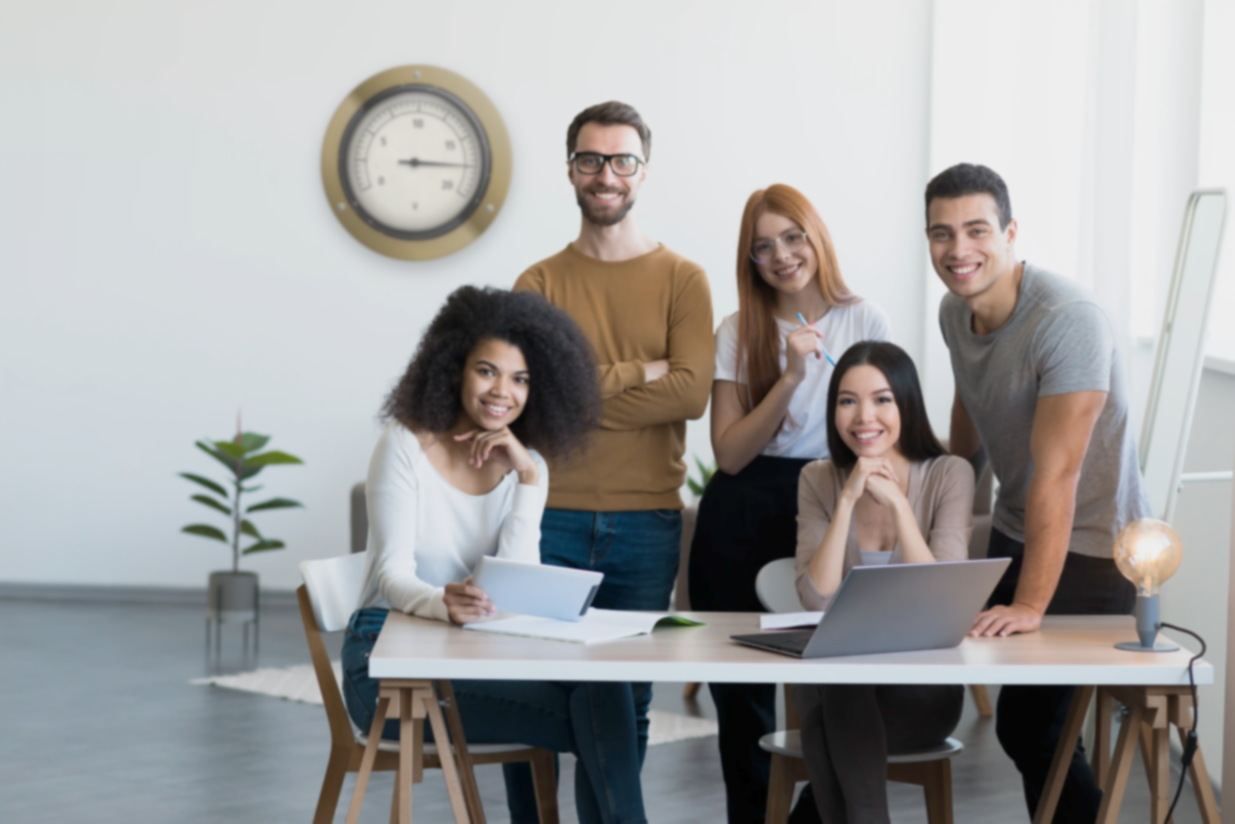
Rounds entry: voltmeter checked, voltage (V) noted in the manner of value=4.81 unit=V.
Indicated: value=17.5 unit=V
